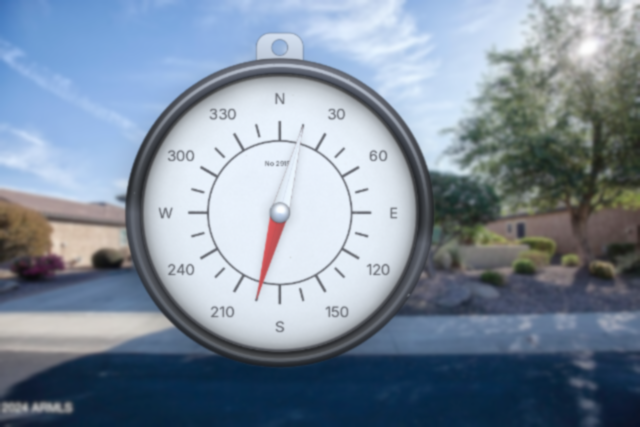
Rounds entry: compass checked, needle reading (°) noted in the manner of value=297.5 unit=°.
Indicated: value=195 unit=°
